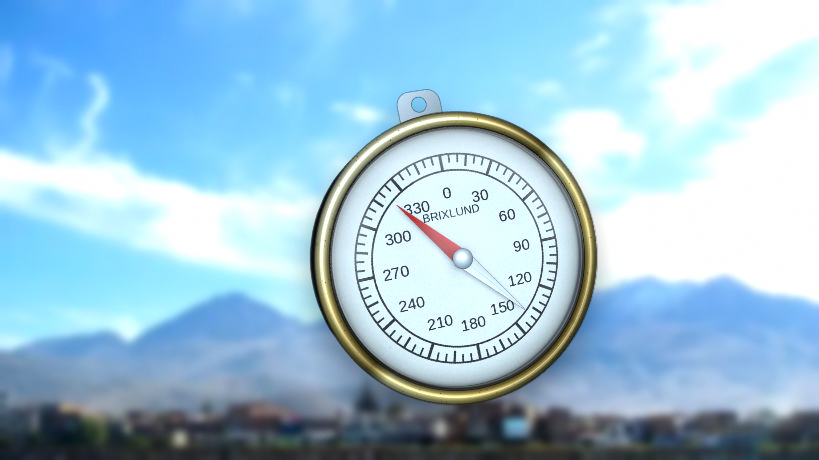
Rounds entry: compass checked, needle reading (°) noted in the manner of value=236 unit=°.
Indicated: value=320 unit=°
